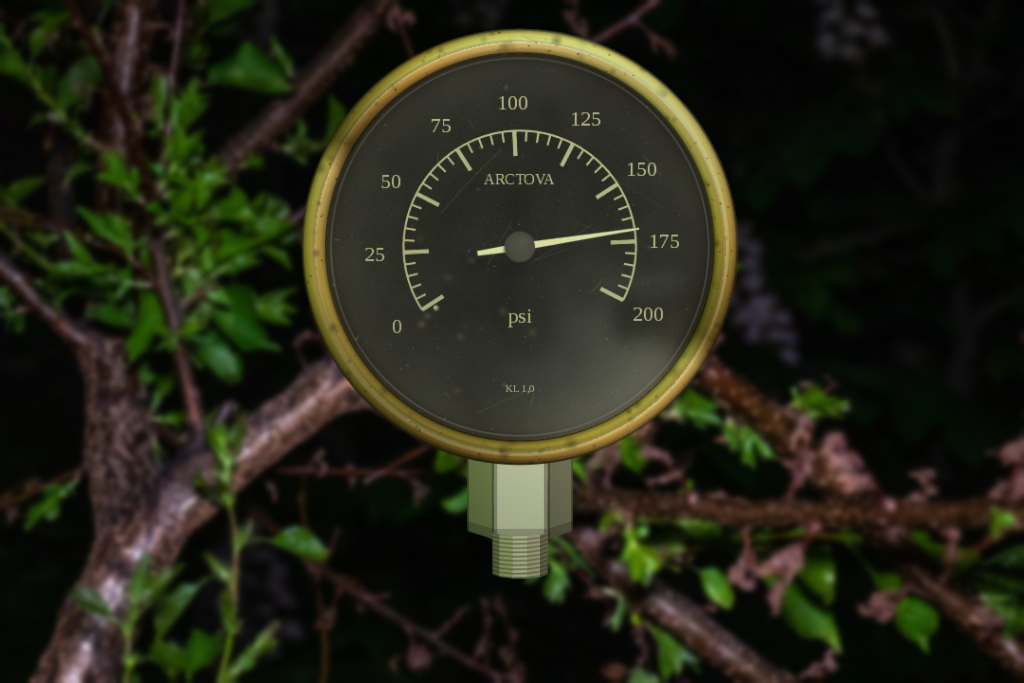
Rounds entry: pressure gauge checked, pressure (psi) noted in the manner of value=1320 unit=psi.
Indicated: value=170 unit=psi
